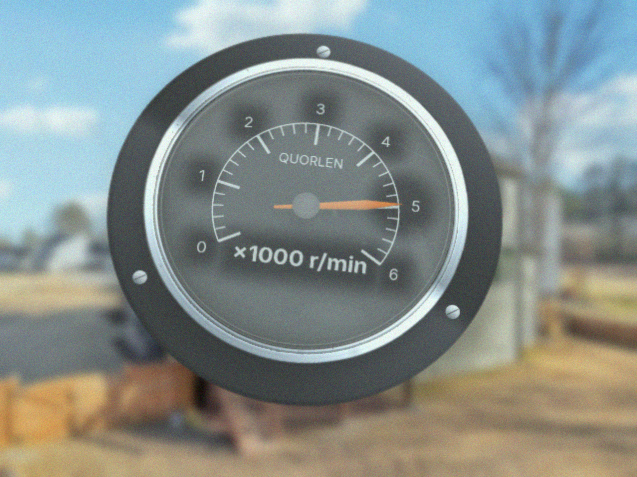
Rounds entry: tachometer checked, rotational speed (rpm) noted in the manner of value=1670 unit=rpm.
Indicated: value=5000 unit=rpm
